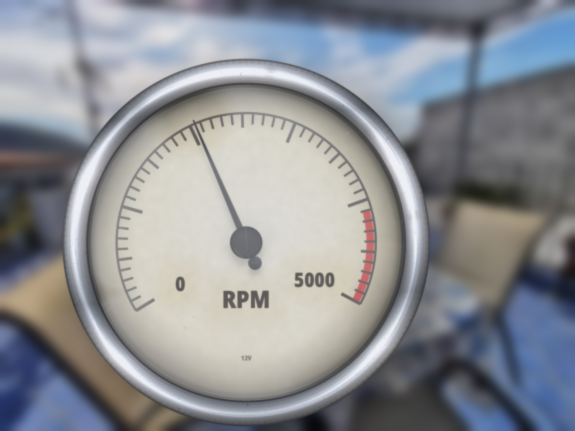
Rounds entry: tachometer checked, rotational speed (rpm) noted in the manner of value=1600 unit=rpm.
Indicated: value=2050 unit=rpm
